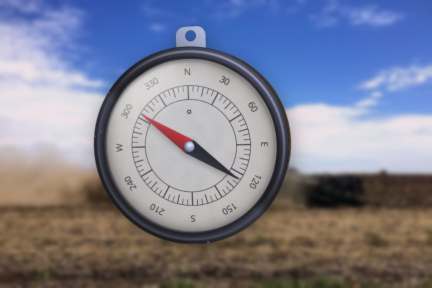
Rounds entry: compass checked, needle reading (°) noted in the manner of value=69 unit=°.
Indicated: value=305 unit=°
